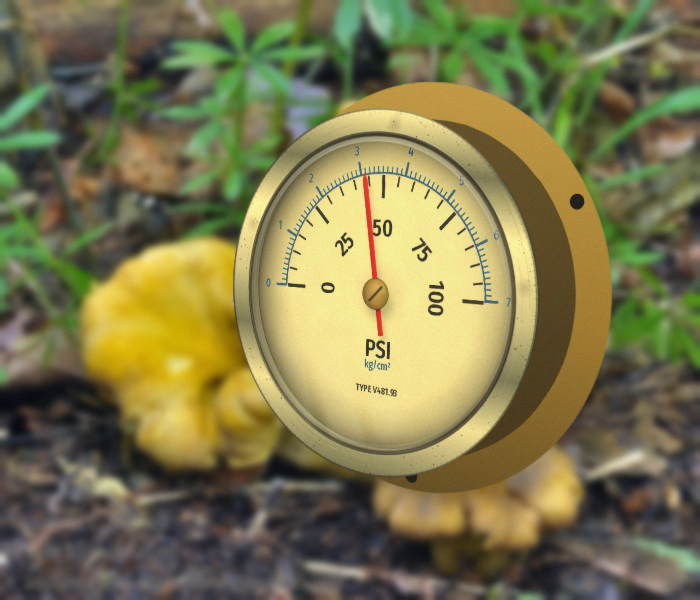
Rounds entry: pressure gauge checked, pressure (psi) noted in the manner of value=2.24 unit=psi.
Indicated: value=45 unit=psi
